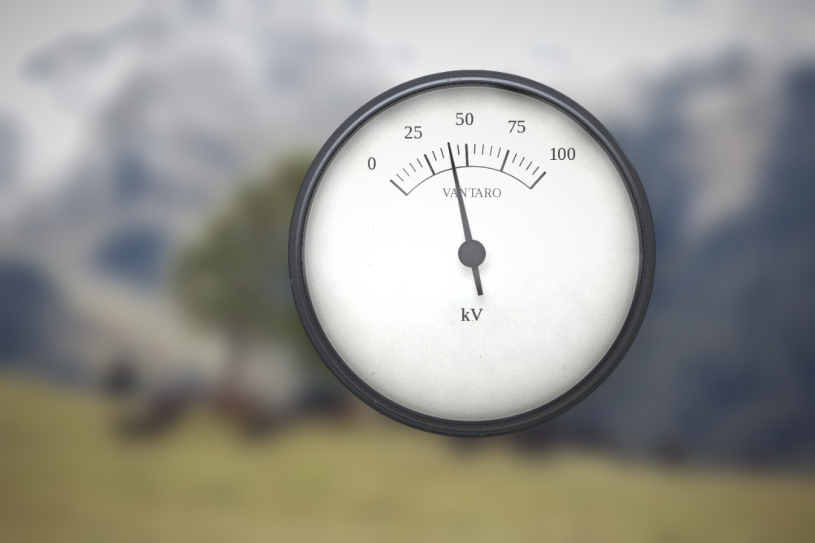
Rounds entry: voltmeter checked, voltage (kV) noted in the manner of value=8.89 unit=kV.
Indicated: value=40 unit=kV
